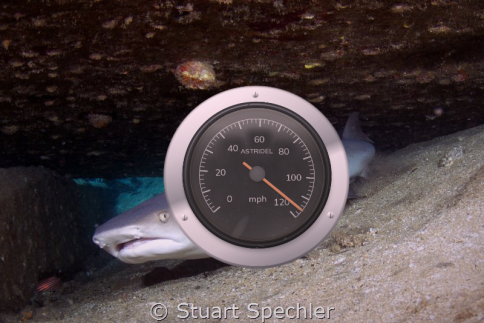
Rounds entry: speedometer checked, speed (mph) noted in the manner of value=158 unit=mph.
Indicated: value=116 unit=mph
